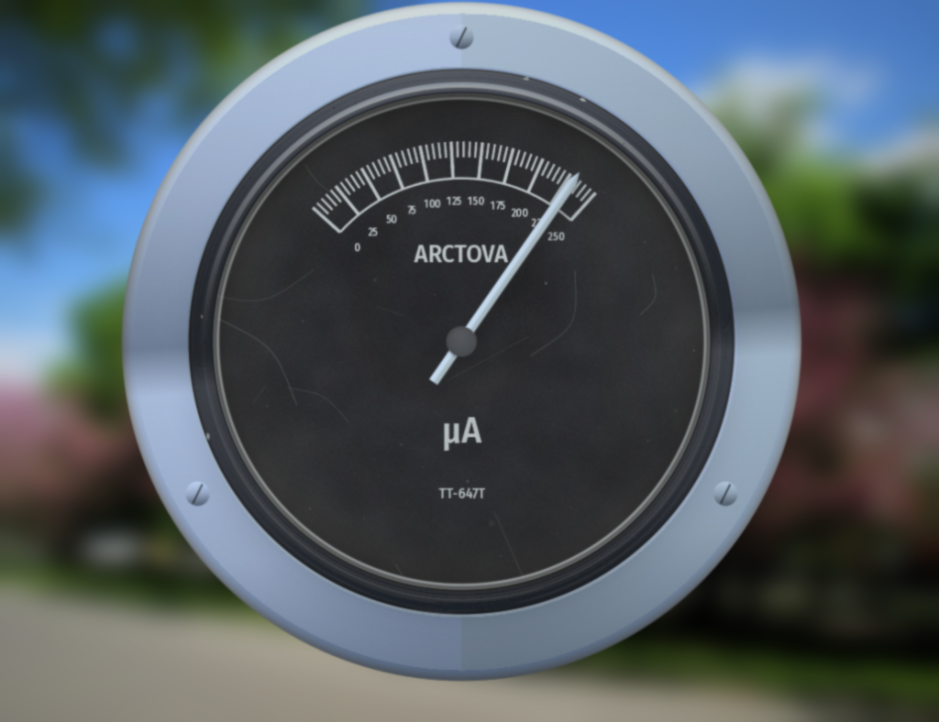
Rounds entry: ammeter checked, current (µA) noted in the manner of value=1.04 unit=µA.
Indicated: value=230 unit=µA
